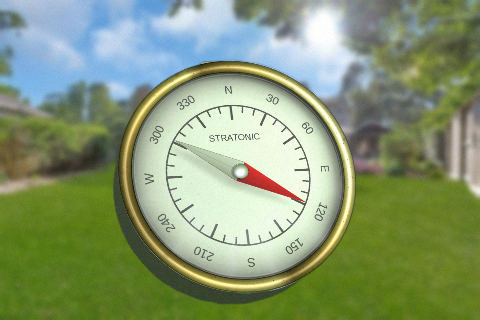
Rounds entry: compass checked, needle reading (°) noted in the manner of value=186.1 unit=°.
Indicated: value=120 unit=°
